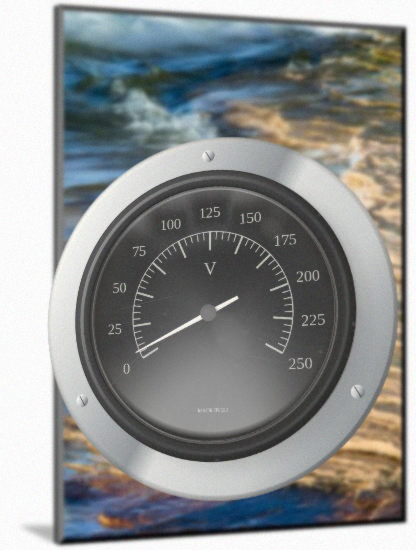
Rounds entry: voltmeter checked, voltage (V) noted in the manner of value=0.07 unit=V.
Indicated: value=5 unit=V
